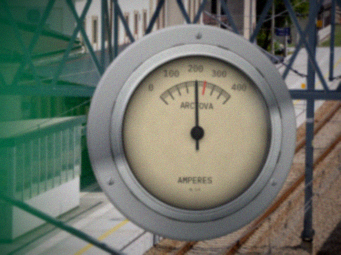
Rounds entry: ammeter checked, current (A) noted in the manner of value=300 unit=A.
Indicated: value=200 unit=A
